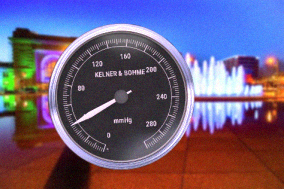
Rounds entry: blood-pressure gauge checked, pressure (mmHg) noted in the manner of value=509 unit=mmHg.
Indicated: value=40 unit=mmHg
